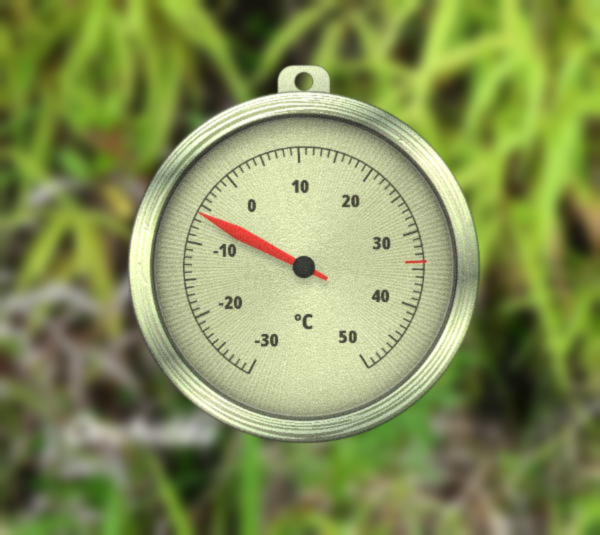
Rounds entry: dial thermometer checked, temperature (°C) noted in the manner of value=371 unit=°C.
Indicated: value=-6 unit=°C
